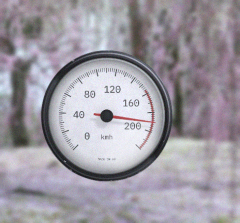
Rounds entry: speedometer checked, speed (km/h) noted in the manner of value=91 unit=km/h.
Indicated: value=190 unit=km/h
